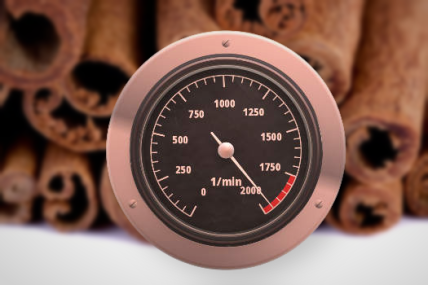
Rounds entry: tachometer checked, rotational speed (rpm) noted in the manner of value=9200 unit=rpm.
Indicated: value=1950 unit=rpm
